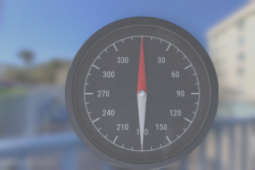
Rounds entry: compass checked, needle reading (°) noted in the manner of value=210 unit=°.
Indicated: value=0 unit=°
